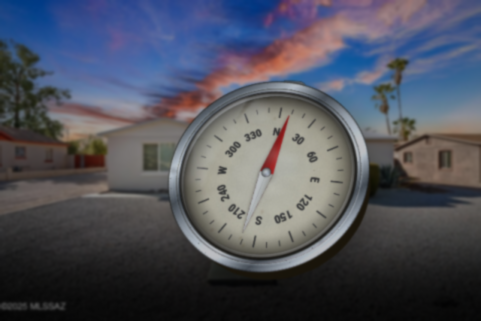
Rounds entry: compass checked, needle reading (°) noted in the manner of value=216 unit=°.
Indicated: value=10 unit=°
